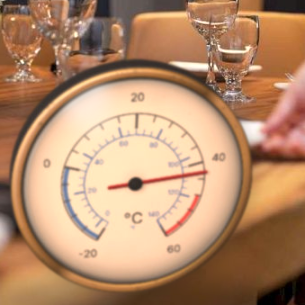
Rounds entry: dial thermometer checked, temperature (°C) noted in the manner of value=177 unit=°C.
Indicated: value=42 unit=°C
